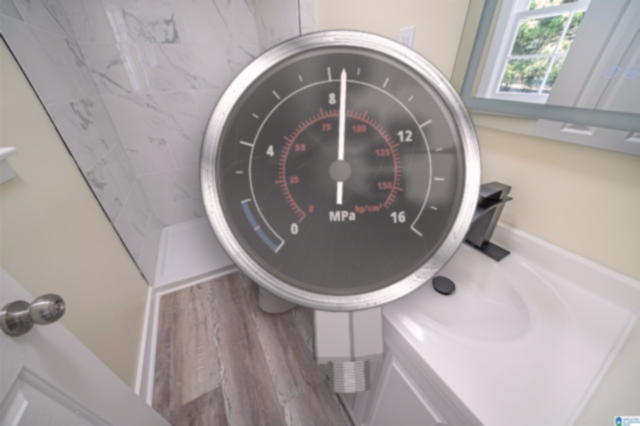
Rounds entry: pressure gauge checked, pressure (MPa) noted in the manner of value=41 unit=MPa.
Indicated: value=8.5 unit=MPa
